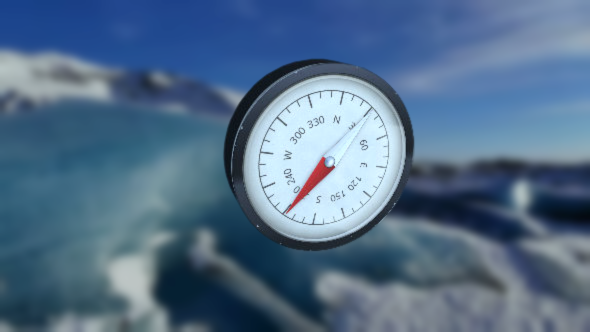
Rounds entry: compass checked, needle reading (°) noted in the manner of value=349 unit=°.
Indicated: value=210 unit=°
